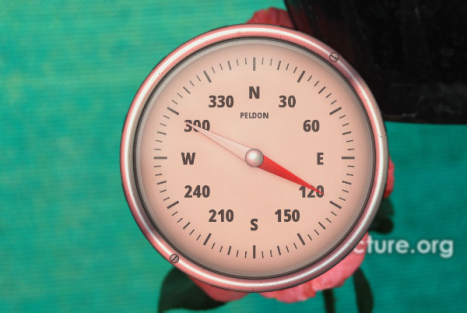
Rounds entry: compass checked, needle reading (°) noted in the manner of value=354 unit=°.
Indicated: value=117.5 unit=°
